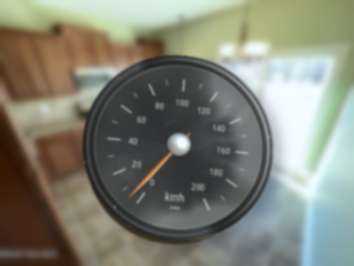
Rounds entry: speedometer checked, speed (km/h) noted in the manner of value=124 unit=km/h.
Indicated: value=5 unit=km/h
